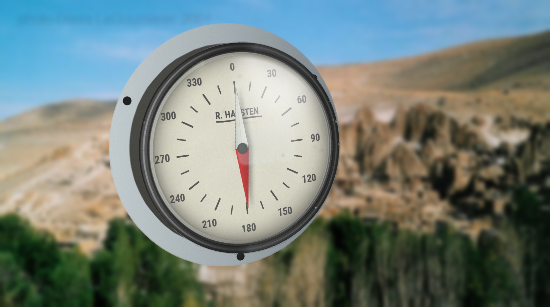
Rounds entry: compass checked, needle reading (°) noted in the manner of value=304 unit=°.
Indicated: value=180 unit=°
